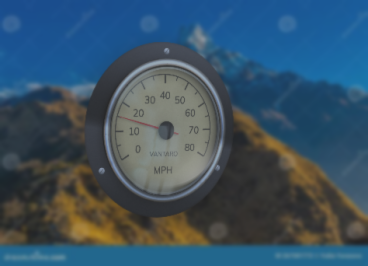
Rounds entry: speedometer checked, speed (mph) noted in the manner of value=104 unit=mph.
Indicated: value=15 unit=mph
